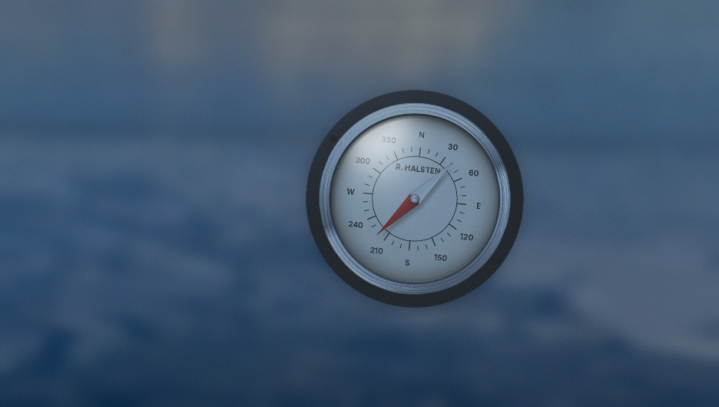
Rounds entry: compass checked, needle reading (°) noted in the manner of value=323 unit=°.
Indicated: value=220 unit=°
